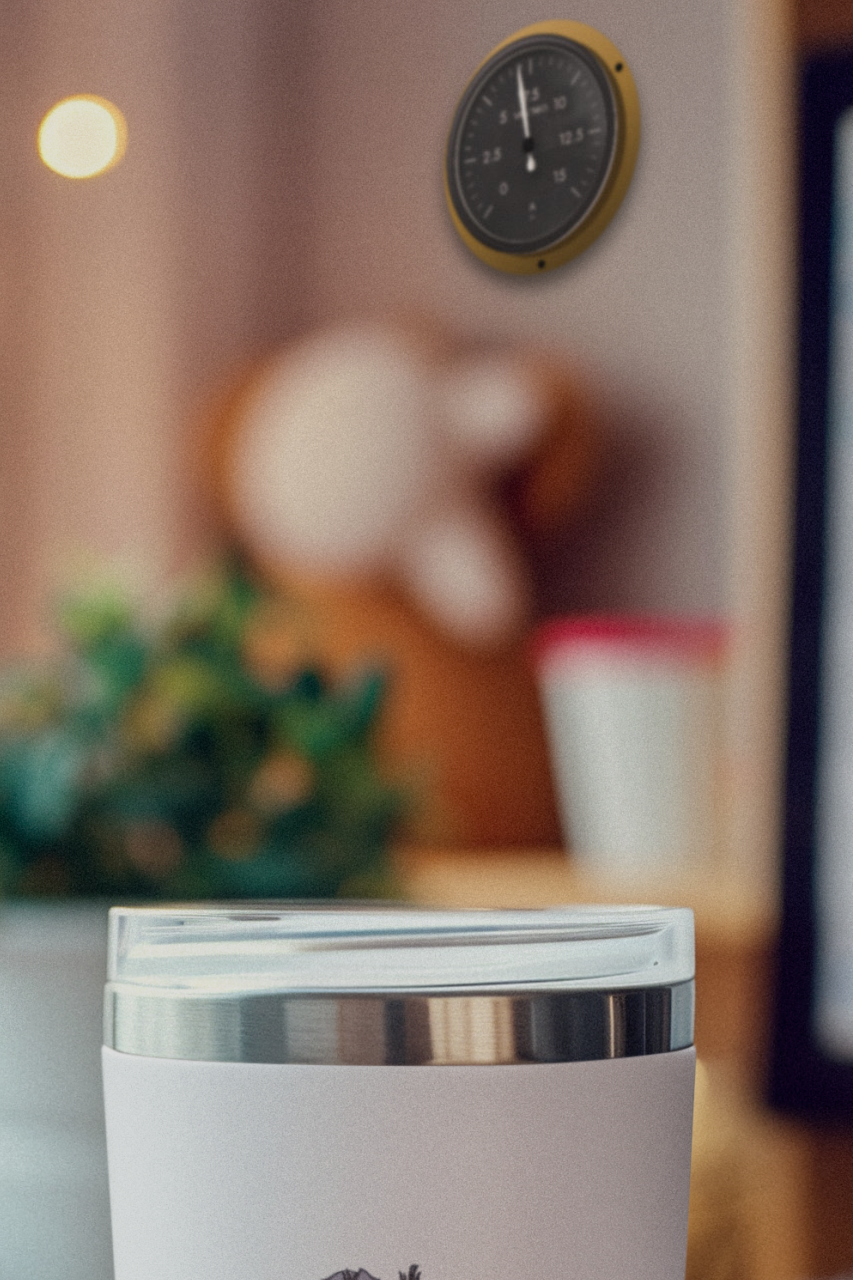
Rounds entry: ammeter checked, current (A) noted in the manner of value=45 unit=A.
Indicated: value=7 unit=A
